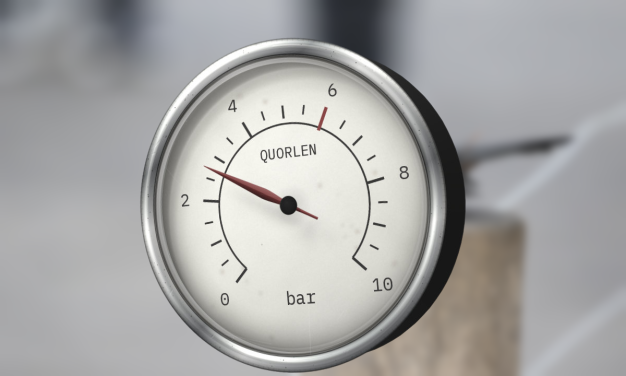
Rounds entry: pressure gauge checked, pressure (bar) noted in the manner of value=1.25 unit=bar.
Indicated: value=2.75 unit=bar
